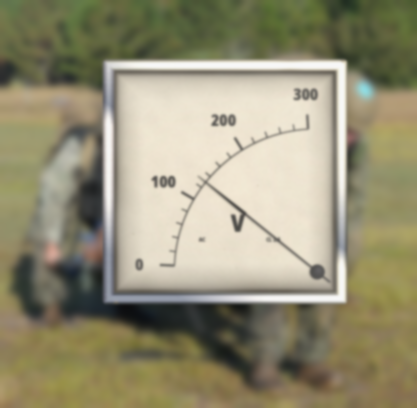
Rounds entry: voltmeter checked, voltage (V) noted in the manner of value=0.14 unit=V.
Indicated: value=130 unit=V
